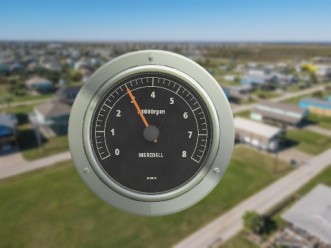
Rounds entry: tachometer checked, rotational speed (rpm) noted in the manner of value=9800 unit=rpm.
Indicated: value=3000 unit=rpm
